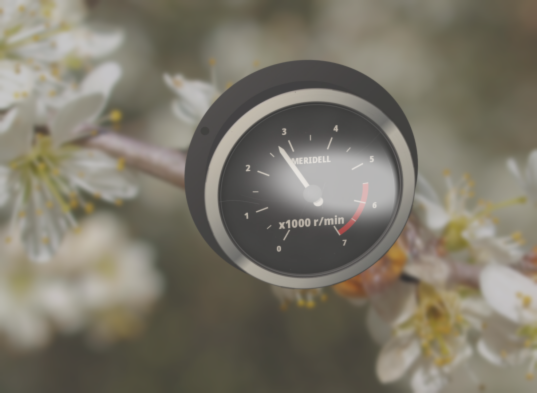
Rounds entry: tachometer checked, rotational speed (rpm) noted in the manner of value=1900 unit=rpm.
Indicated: value=2750 unit=rpm
